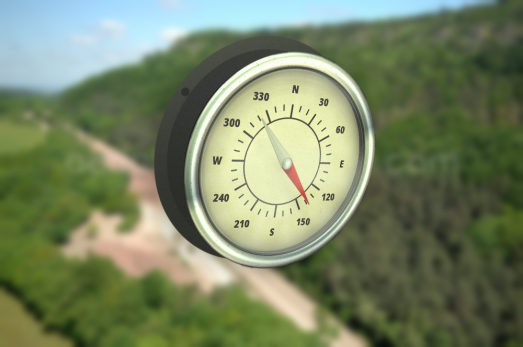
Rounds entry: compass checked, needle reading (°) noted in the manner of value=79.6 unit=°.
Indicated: value=140 unit=°
